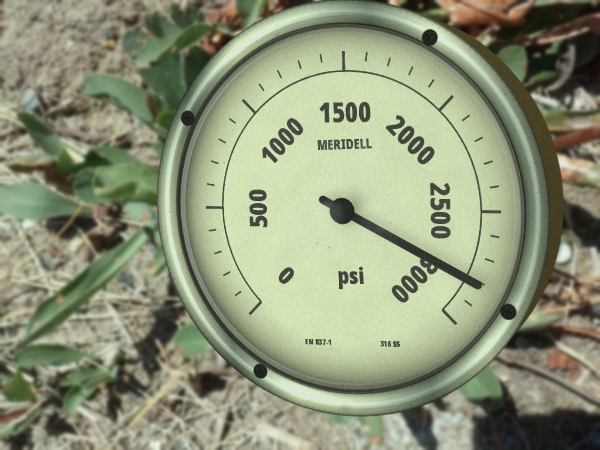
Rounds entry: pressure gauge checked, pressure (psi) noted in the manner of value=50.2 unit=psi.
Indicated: value=2800 unit=psi
